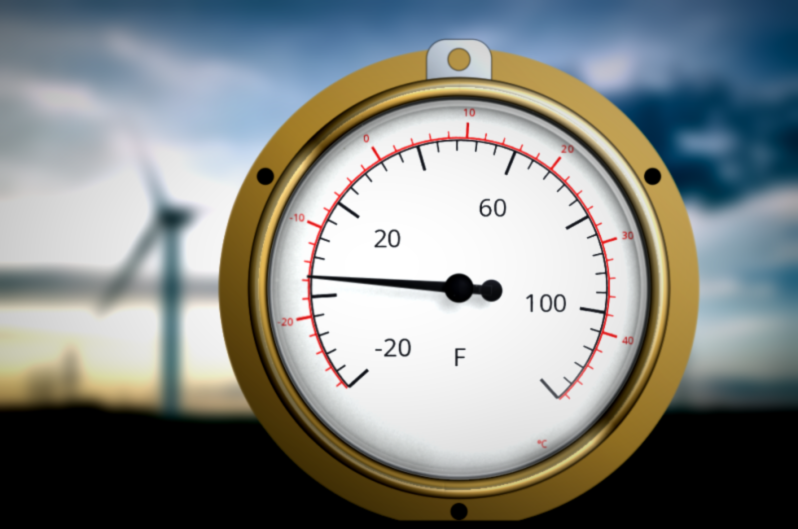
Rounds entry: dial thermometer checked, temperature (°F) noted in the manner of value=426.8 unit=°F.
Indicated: value=4 unit=°F
